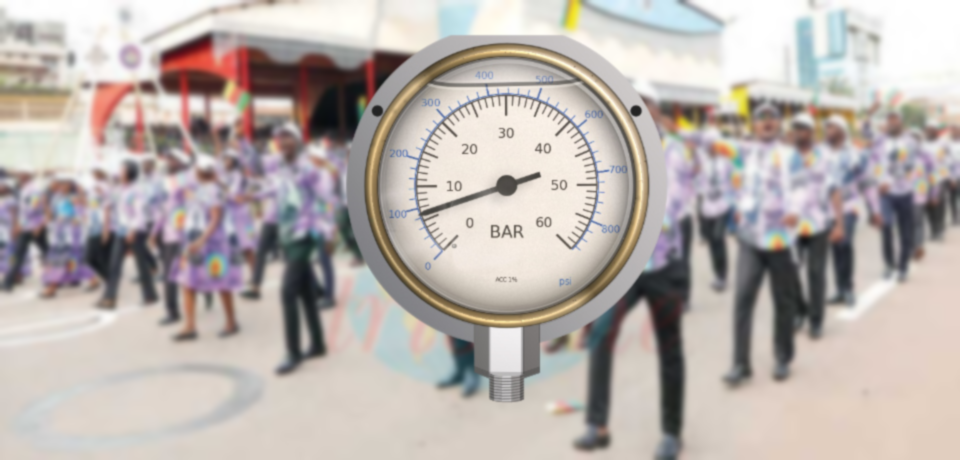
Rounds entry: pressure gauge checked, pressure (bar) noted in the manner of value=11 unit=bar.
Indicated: value=6 unit=bar
